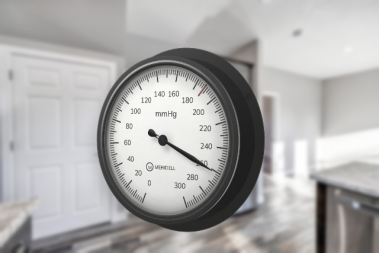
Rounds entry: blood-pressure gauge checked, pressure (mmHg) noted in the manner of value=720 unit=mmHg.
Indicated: value=260 unit=mmHg
